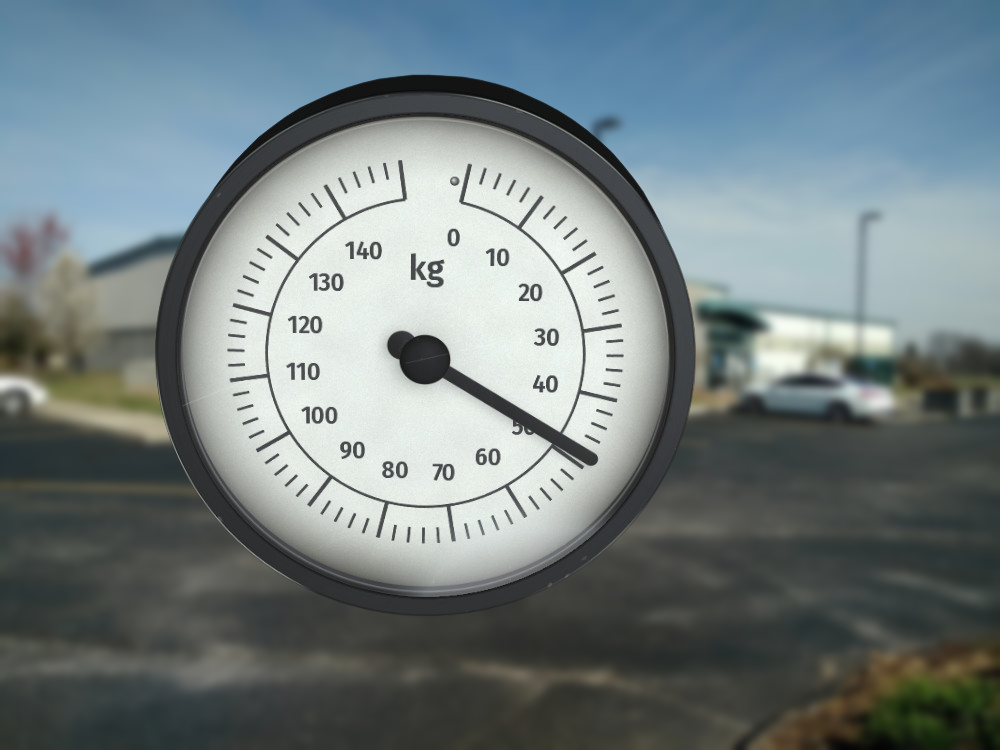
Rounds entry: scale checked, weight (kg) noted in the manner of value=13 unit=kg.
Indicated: value=48 unit=kg
